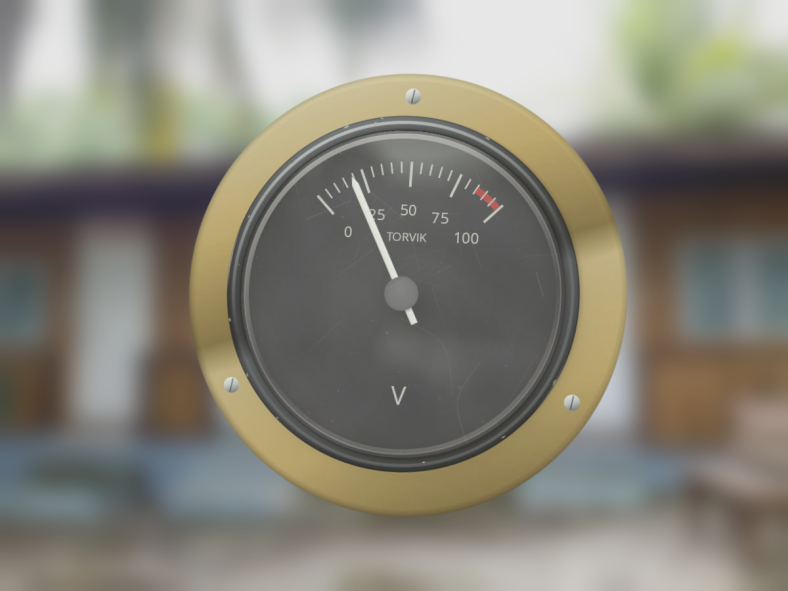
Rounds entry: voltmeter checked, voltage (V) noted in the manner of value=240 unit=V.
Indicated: value=20 unit=V
